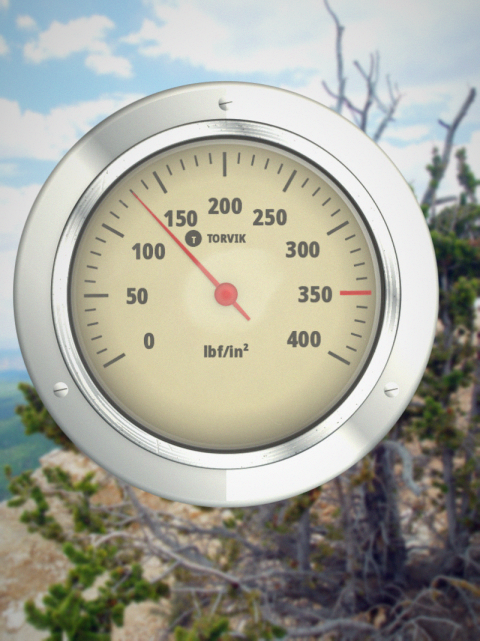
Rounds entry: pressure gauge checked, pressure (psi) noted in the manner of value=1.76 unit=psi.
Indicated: value=130 unit=psi
